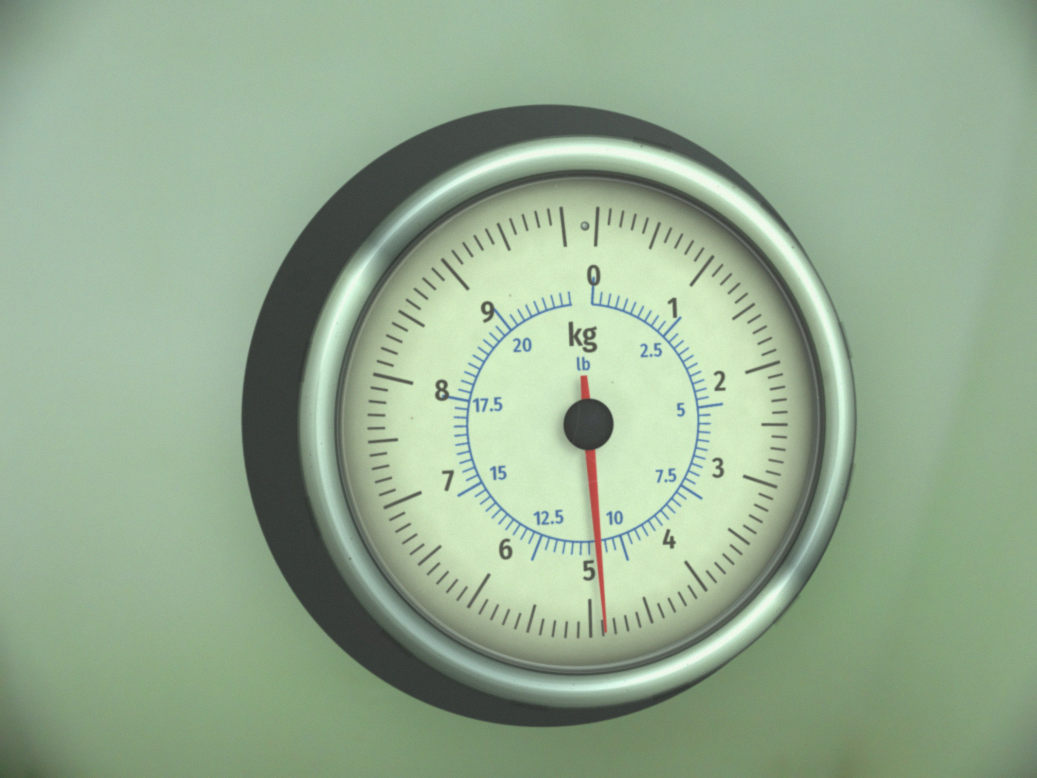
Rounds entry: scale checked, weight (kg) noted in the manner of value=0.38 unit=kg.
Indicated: value=4.9 unit=kg
